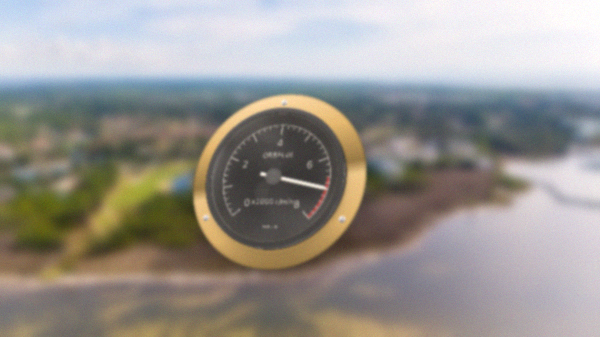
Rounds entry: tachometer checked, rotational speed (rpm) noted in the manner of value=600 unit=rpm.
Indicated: value=7000 unit=rpm
